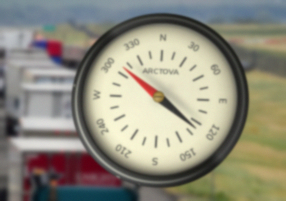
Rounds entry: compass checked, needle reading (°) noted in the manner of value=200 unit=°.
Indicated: value=307.5 unit=°
